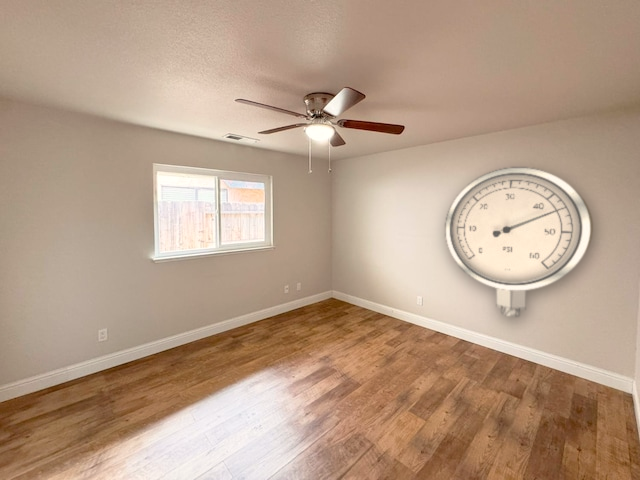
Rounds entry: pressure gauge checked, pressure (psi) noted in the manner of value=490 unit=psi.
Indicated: value=44 unit=psi
